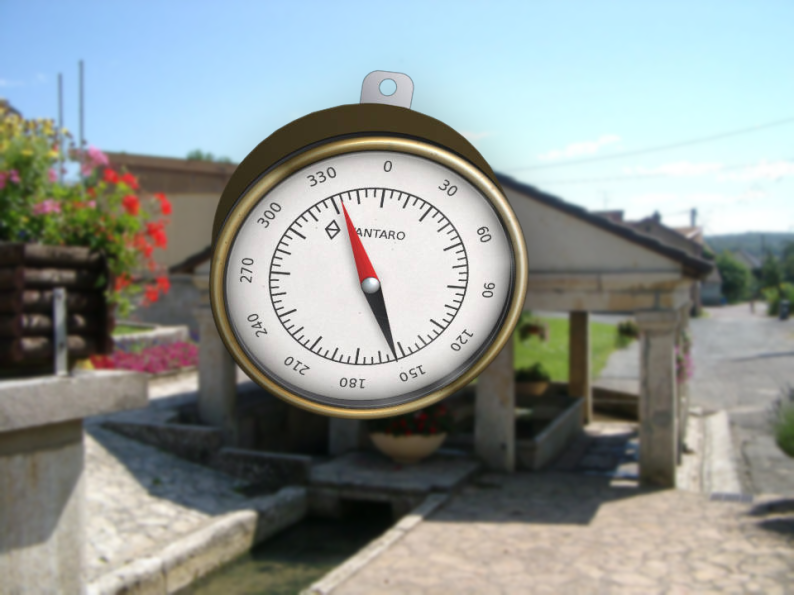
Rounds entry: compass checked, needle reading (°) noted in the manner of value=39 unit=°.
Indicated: value=335 unit=°
